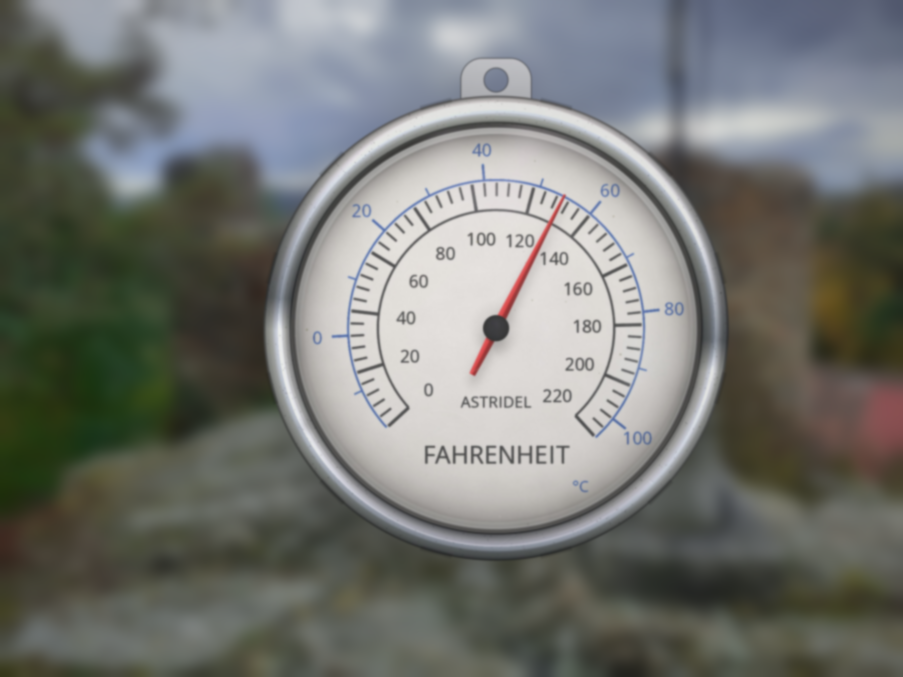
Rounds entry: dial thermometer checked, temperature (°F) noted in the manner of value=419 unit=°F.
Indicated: value=130 unit=°F
